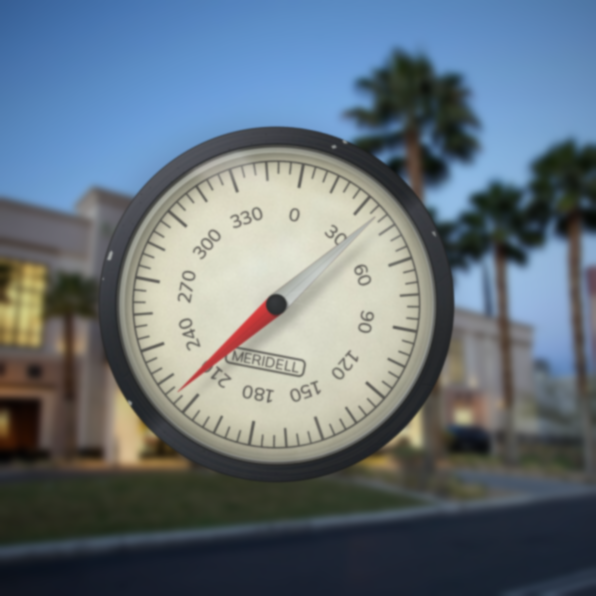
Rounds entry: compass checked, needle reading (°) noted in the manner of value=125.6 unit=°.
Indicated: value=217.5 unit=°
